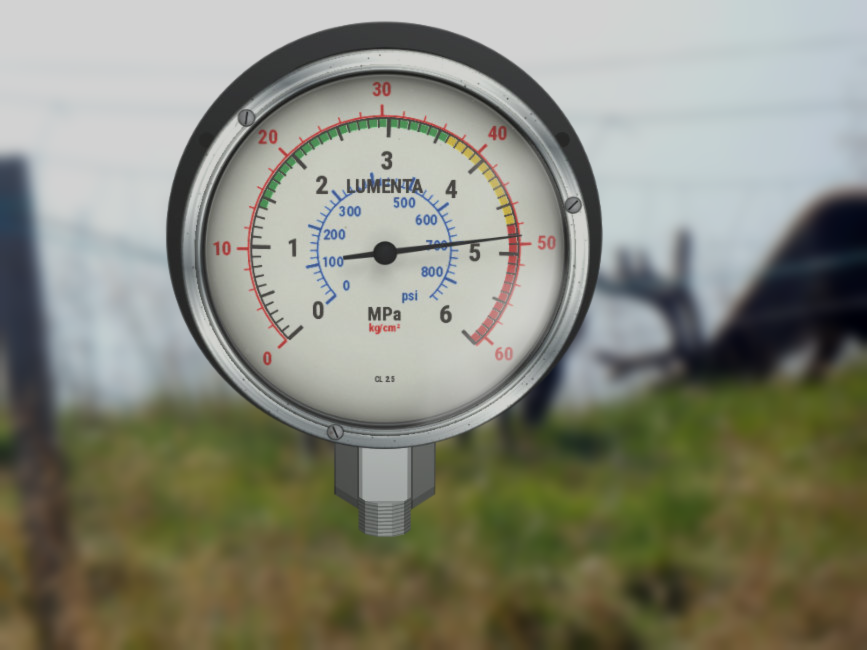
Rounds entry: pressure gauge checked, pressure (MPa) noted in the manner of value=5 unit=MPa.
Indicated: value=4.8 unit=MPa
